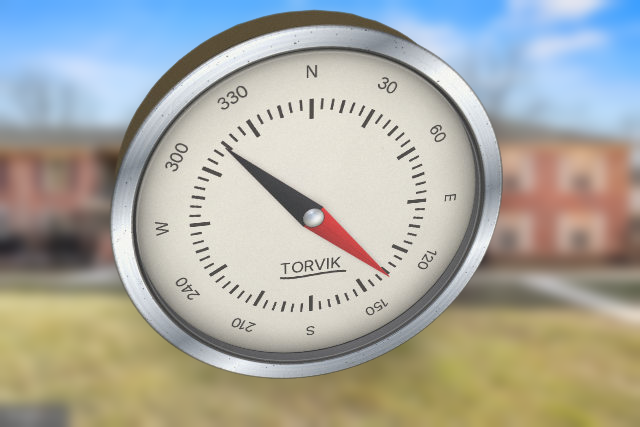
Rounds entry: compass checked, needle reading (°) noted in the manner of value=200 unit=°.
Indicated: value=135 unit=°
